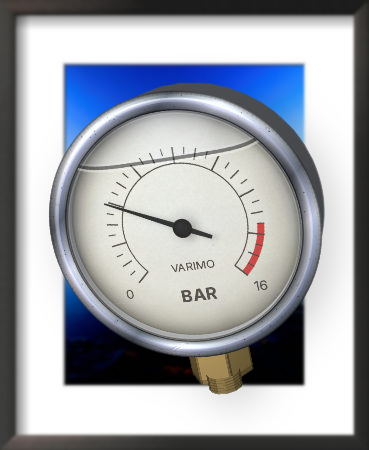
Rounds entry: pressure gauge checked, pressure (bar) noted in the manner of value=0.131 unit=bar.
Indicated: value=4 unit=bar
